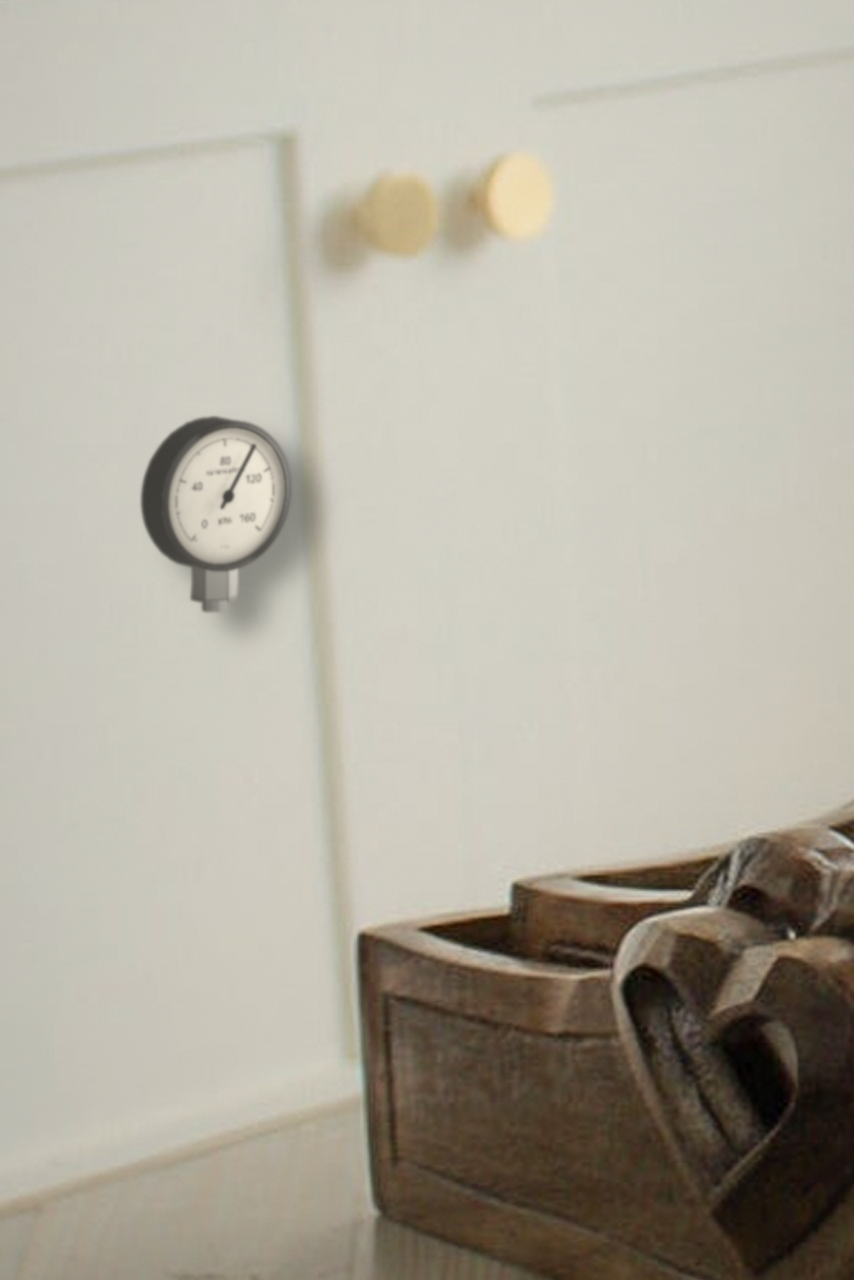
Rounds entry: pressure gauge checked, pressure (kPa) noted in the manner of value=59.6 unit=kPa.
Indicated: value=100 unit=kPa
